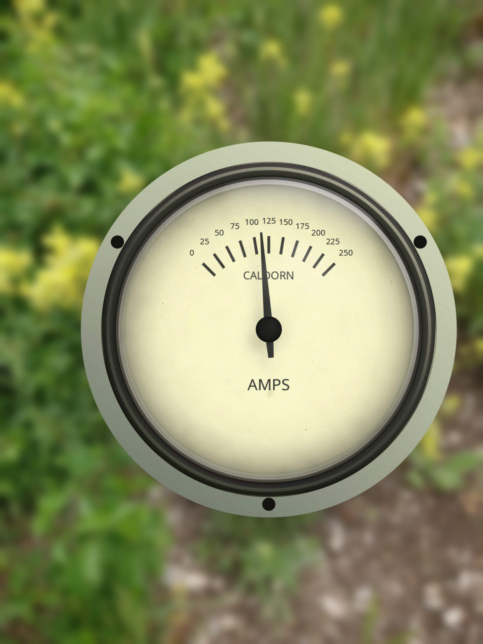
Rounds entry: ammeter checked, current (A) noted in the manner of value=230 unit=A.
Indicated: value=112.5 unit=A
